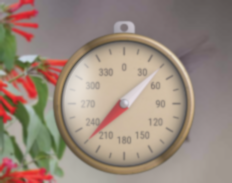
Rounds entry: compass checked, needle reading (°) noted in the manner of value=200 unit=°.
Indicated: value=225 unit=°
